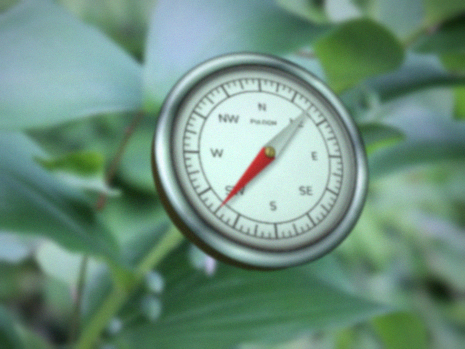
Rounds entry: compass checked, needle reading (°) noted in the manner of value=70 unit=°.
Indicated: value=225 unit=°
